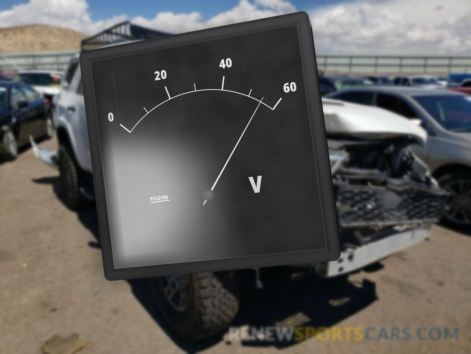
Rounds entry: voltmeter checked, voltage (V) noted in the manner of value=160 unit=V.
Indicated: value=55 unit=V
